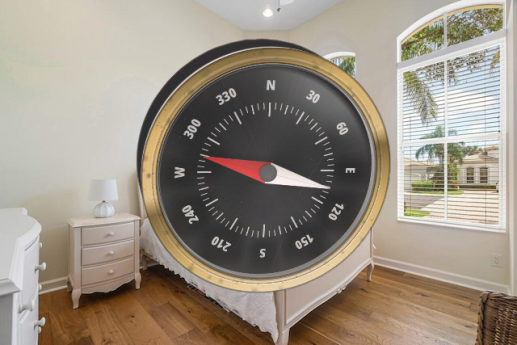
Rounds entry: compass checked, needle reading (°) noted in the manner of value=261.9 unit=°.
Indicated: value=285 unit=°
